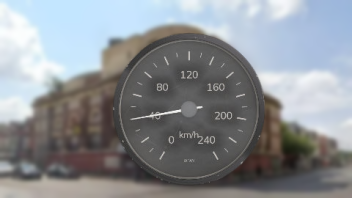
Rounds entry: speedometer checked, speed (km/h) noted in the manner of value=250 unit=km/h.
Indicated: value=40 unit=km/h
